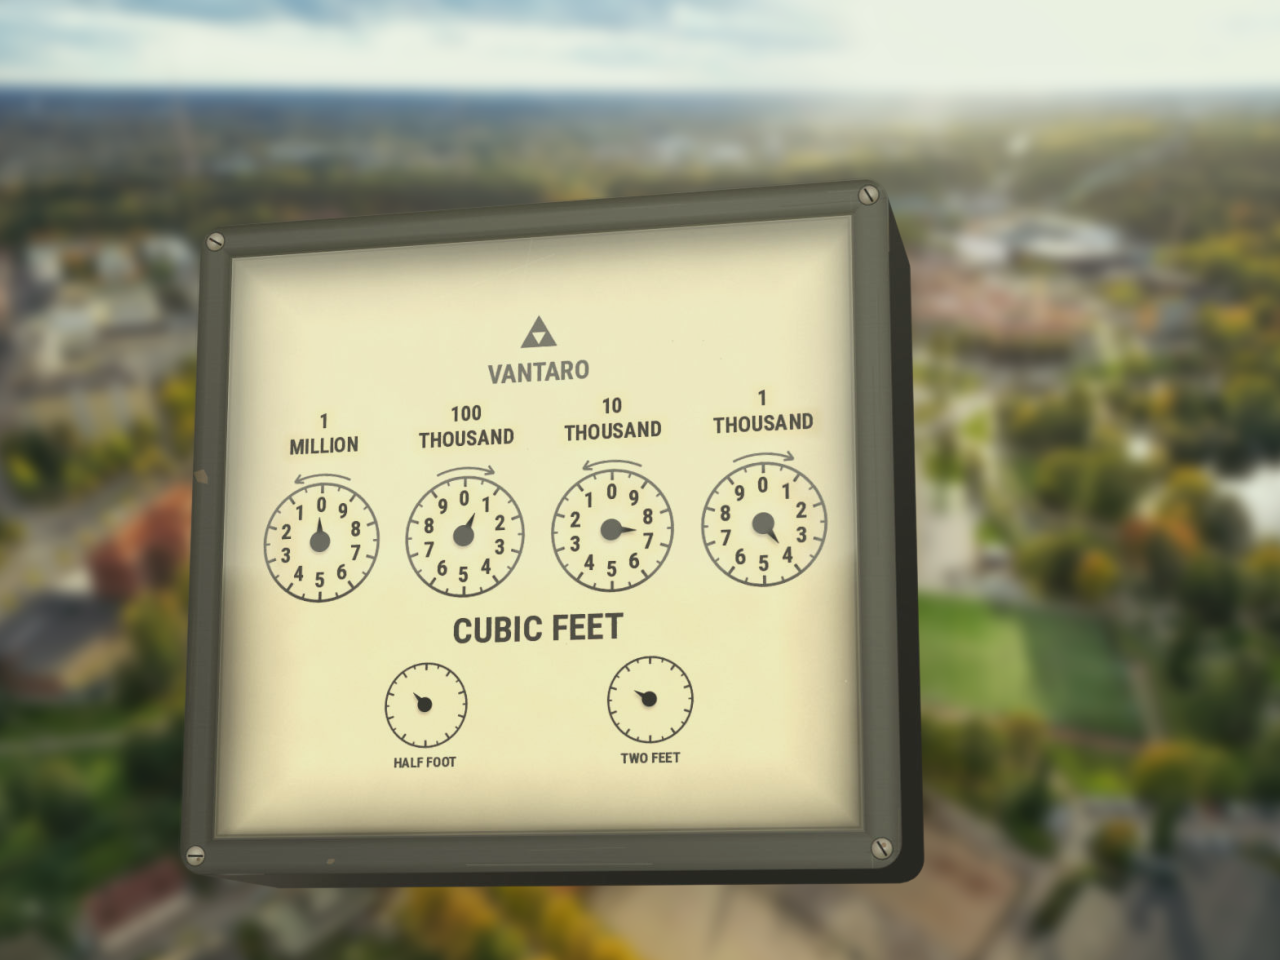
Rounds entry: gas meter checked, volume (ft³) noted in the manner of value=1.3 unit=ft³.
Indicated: value=7400 unit=ft³
